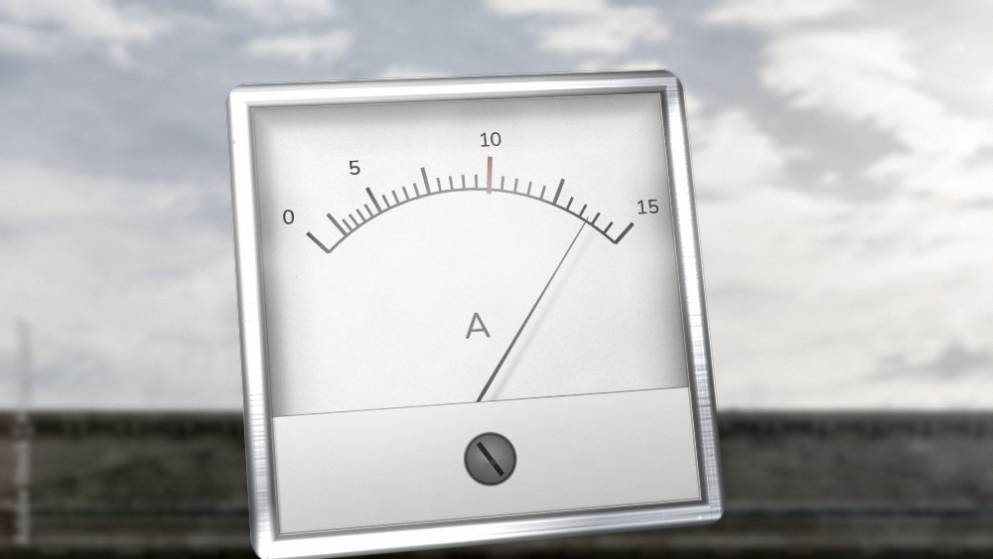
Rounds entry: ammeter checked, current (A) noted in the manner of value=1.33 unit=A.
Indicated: value=13.75 unit=A
